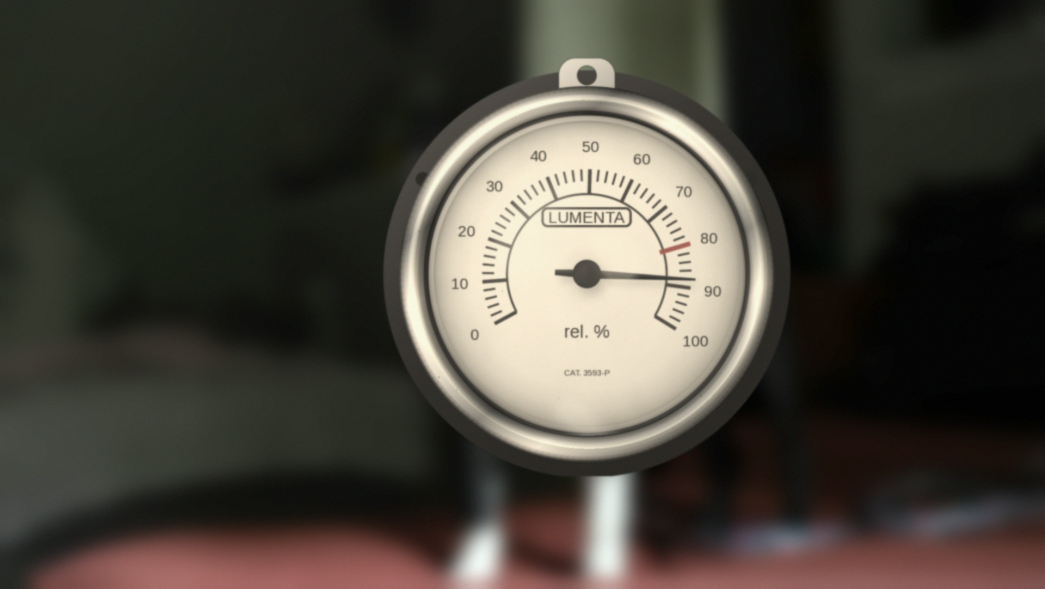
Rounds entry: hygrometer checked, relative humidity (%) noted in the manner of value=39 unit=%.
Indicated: value=88 unit=%
